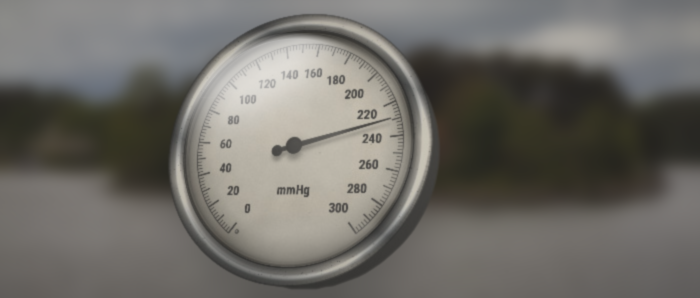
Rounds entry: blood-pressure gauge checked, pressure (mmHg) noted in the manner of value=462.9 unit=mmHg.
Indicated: value=230 unit=mmHg
